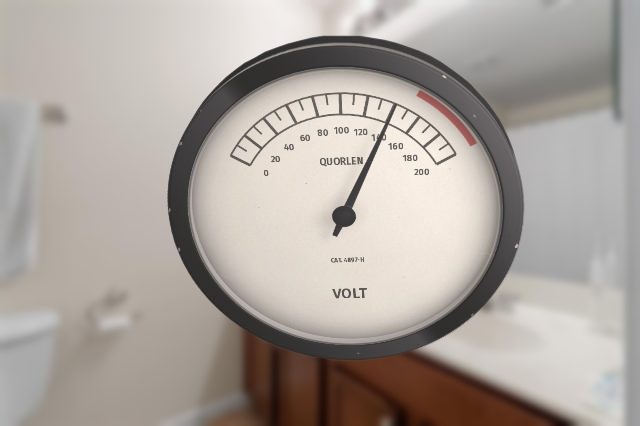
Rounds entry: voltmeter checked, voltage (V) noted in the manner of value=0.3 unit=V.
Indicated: value=140 unit=V
